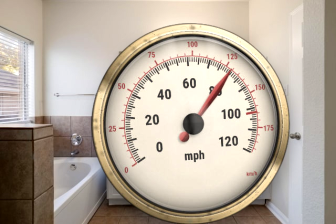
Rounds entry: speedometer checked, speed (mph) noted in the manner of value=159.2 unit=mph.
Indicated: value=80 unit=mph
